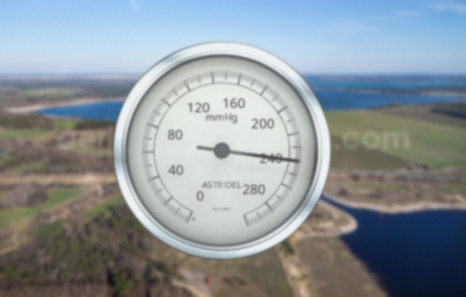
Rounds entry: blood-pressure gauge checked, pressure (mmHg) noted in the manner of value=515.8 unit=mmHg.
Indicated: value=240 unit=mmHg
